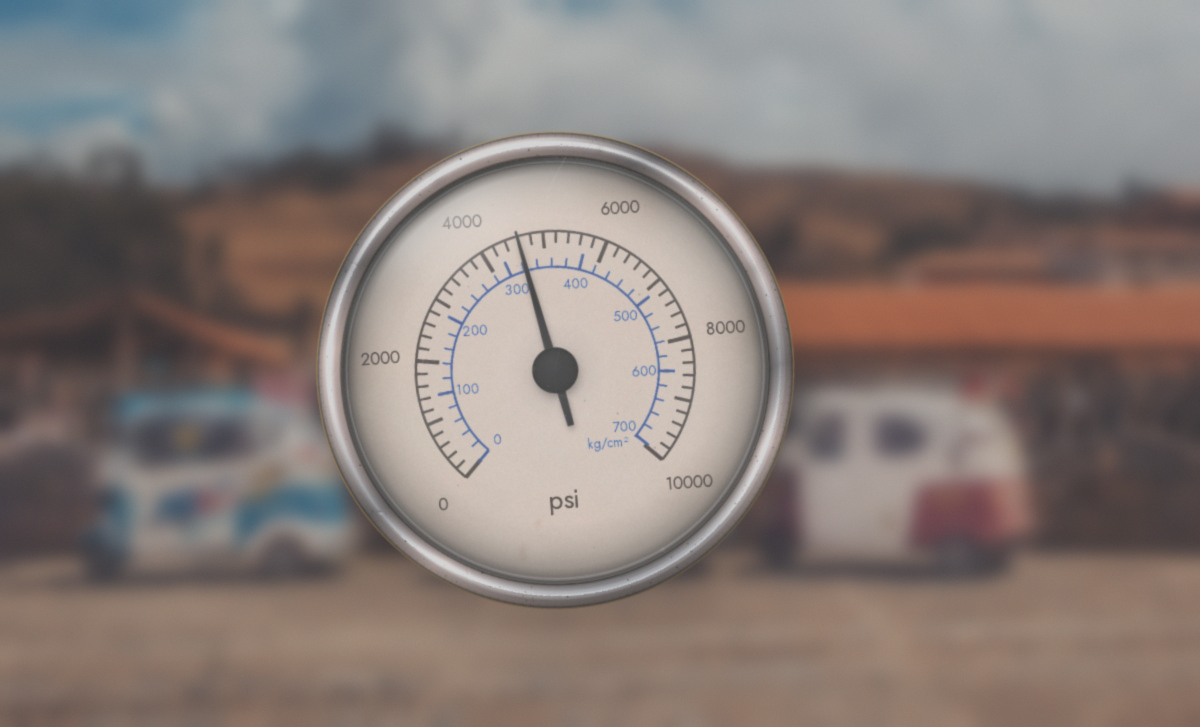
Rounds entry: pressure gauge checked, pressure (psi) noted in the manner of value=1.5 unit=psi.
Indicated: value=4600 unit=psi
